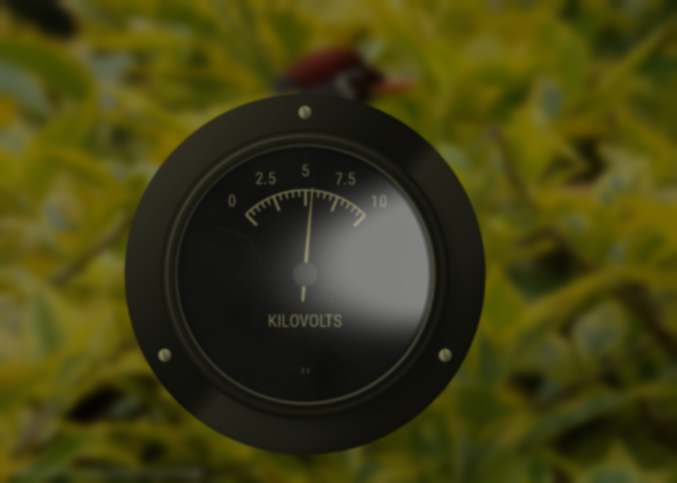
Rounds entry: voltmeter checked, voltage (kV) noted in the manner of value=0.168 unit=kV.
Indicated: value=5.5 unit=kV
